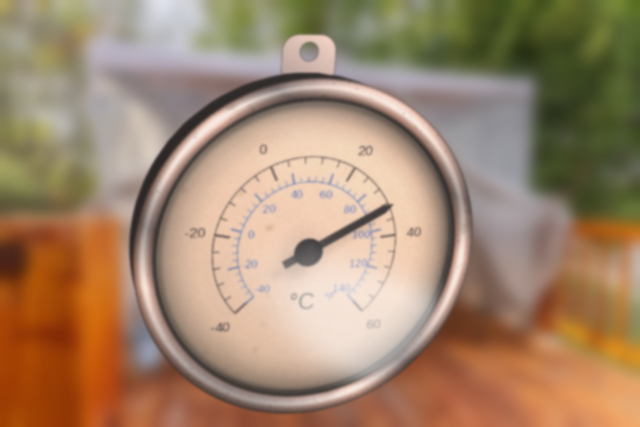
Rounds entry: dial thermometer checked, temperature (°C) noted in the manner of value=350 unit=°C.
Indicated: value=32 unit=°C
